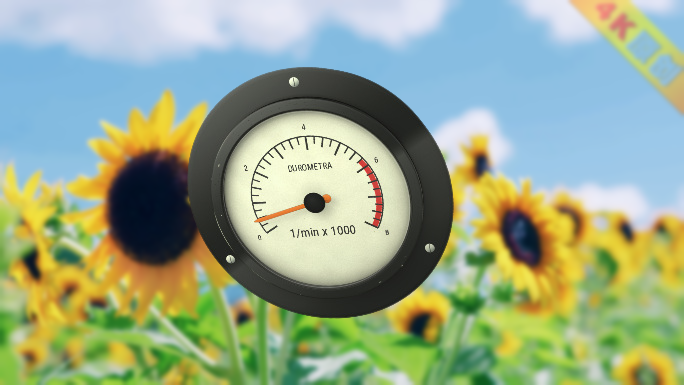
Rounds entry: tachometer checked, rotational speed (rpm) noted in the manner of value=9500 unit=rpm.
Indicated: value=500 unit=rpm
